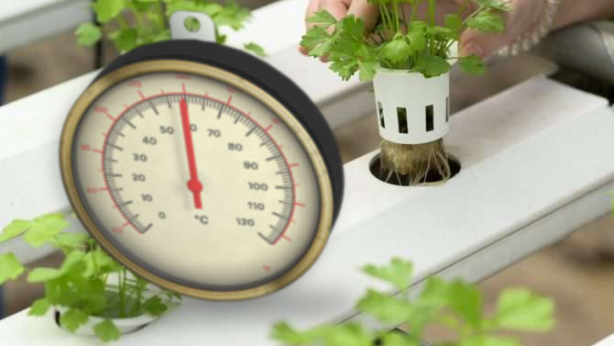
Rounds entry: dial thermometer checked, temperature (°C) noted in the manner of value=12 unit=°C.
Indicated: value=60 unit=°C
